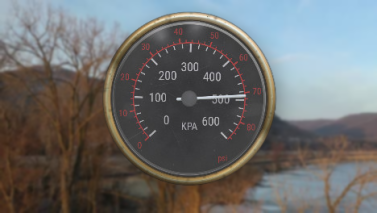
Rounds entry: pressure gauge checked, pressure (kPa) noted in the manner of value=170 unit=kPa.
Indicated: value=490 unit=kPa
